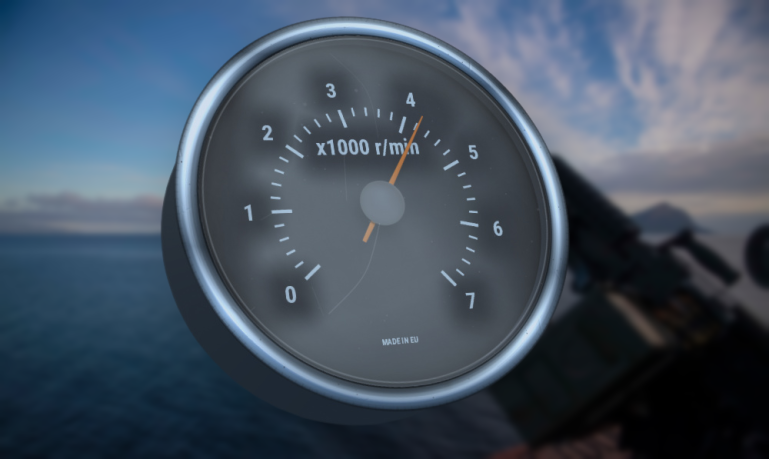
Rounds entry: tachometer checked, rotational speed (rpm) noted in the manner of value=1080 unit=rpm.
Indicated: value=4200 unit=rpm
